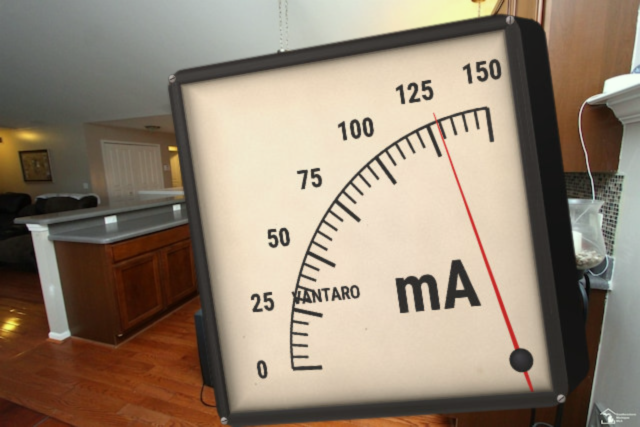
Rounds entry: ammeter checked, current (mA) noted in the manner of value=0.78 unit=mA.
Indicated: value=130 unit=mA
